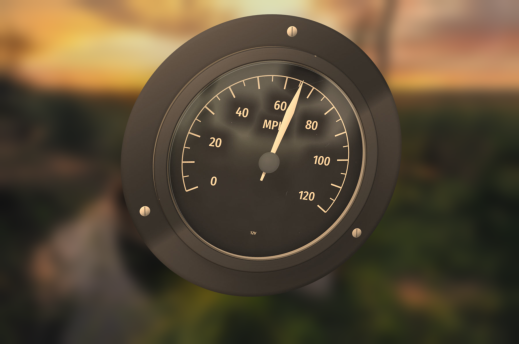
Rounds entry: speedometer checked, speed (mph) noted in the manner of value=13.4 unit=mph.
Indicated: value=65 unit=mph
